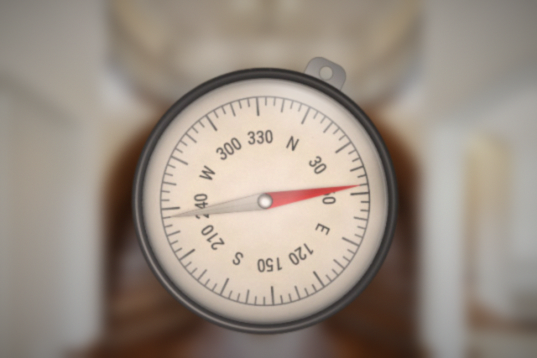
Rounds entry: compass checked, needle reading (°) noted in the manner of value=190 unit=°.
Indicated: value=55 unit=°
